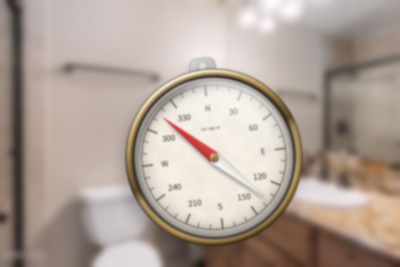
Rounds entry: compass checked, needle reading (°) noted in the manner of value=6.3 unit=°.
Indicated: value=315 unit=°
